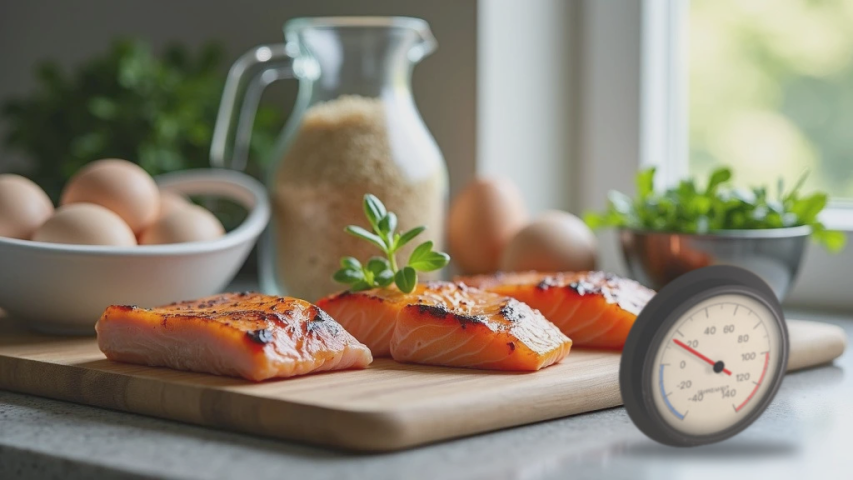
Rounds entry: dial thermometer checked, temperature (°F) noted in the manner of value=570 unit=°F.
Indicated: value=15 unit=°F
